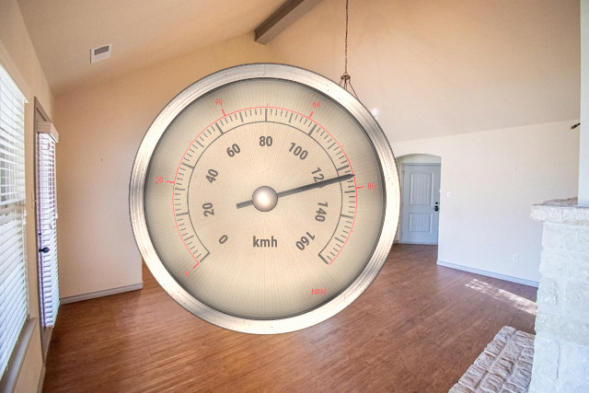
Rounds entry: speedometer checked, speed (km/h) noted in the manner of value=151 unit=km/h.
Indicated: value=124 unit=km/h
